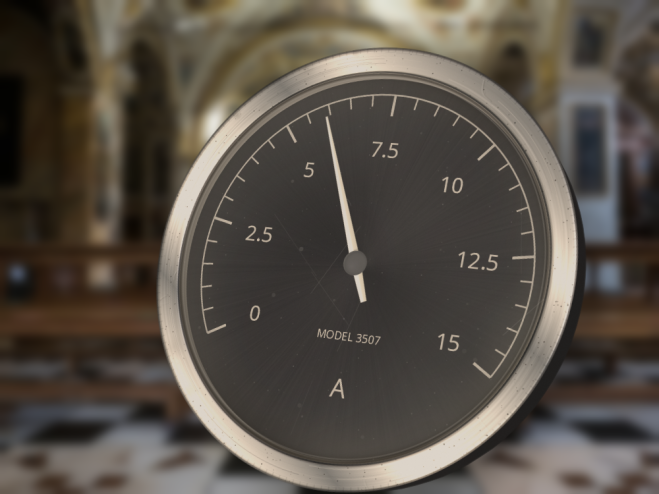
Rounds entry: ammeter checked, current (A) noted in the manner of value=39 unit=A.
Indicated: value=6 unit=A
